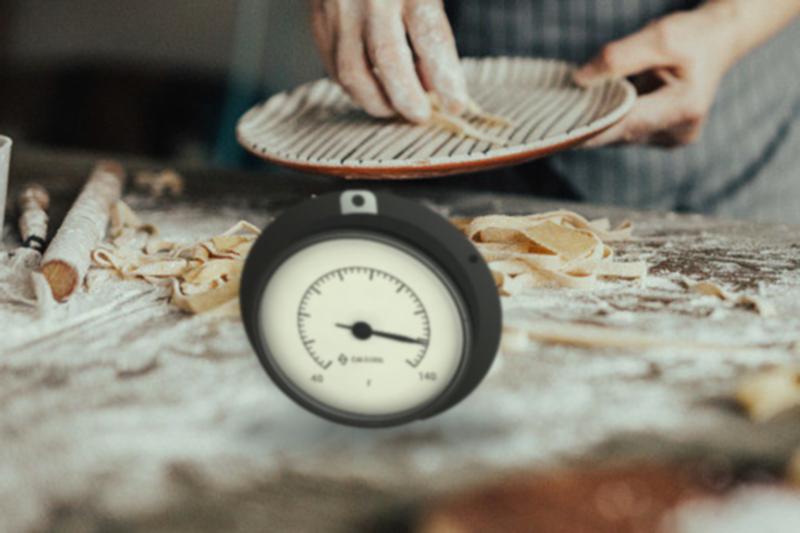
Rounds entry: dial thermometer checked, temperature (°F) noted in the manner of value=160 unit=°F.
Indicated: value=120 unit=°F
